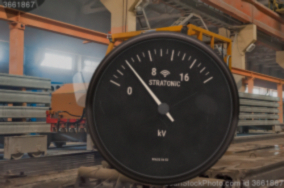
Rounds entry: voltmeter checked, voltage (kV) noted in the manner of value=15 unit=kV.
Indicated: value=4 unit=kV
